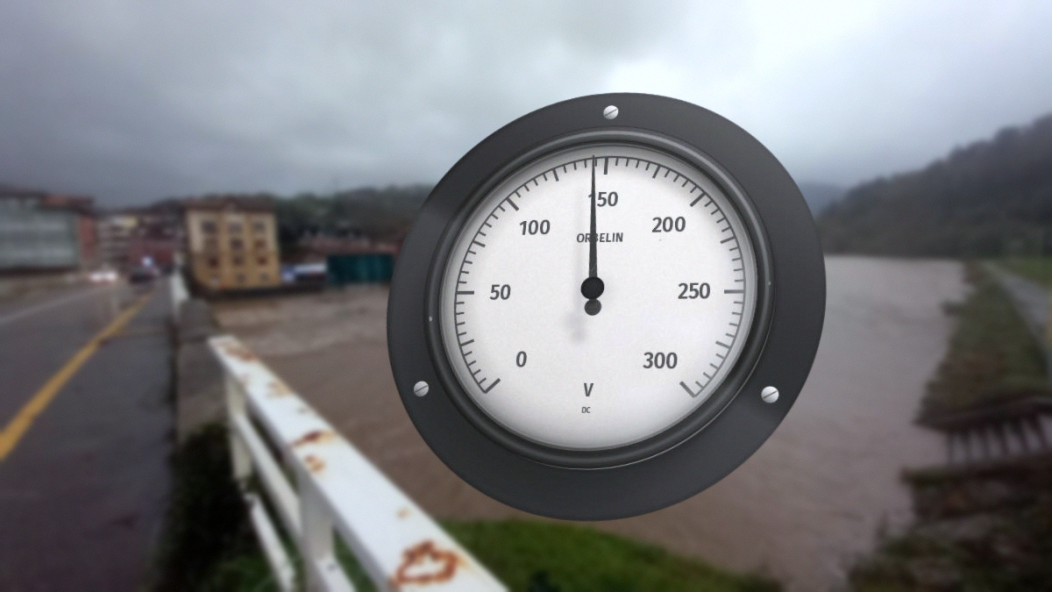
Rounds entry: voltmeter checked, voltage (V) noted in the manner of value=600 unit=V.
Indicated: value=145 unit=V
